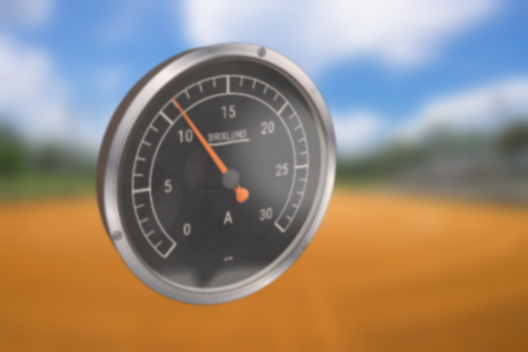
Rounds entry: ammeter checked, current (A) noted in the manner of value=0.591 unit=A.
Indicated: value=11 unit=A
